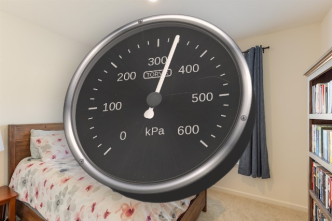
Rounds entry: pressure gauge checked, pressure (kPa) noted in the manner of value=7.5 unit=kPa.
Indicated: value=340 unit=kPa
